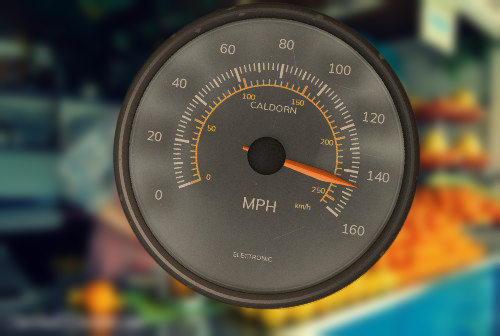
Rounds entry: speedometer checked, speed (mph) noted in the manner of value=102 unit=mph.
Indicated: value=146 unit=mph
